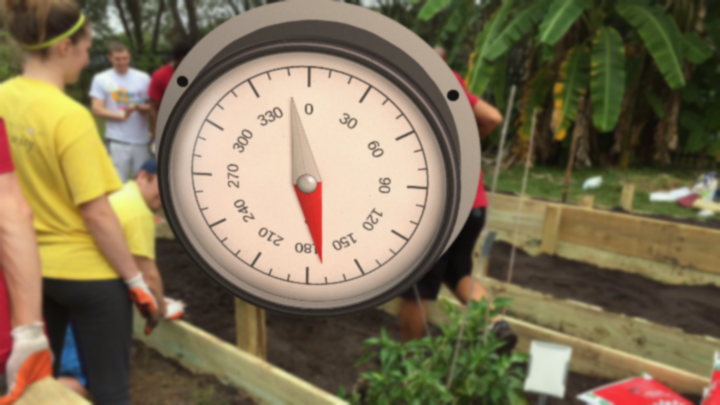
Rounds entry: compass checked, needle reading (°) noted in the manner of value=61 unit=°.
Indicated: value=170 unit=°
